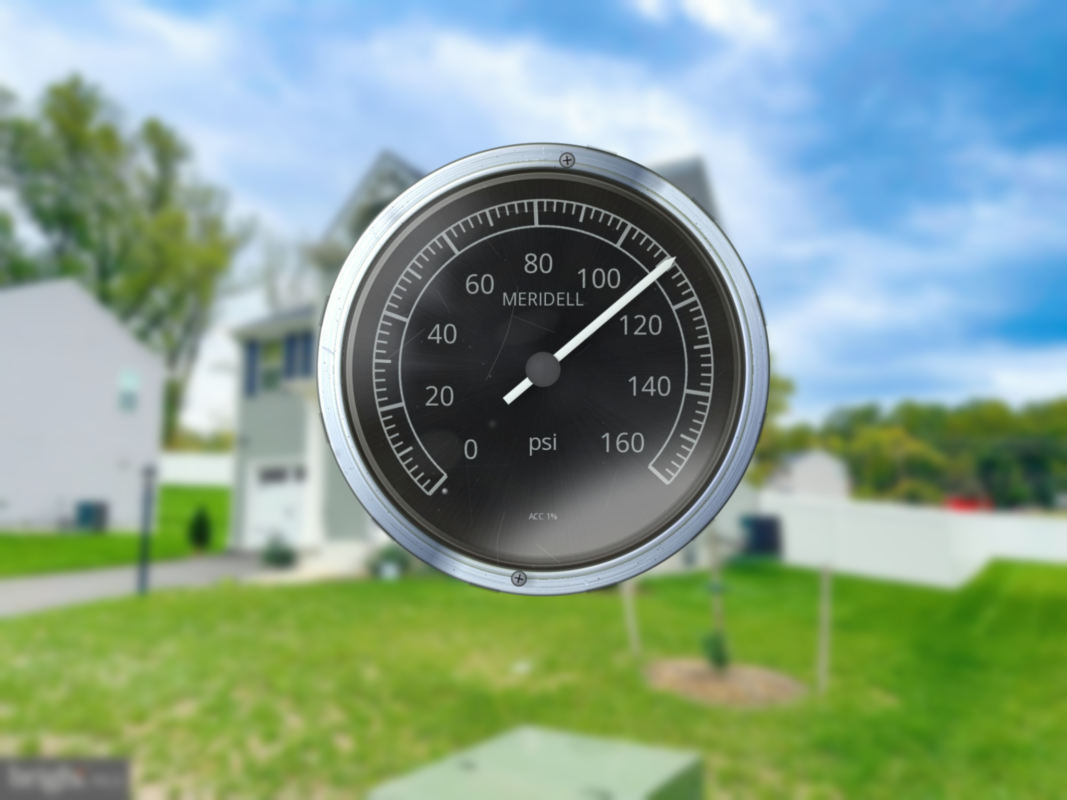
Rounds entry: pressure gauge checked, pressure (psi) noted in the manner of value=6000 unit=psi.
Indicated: value=111 unit=psi
